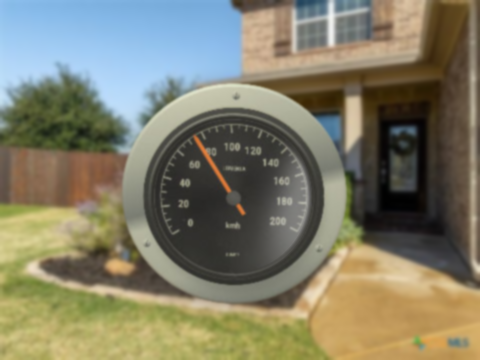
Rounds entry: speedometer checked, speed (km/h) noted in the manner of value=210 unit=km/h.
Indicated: value=75 unit=km/h
